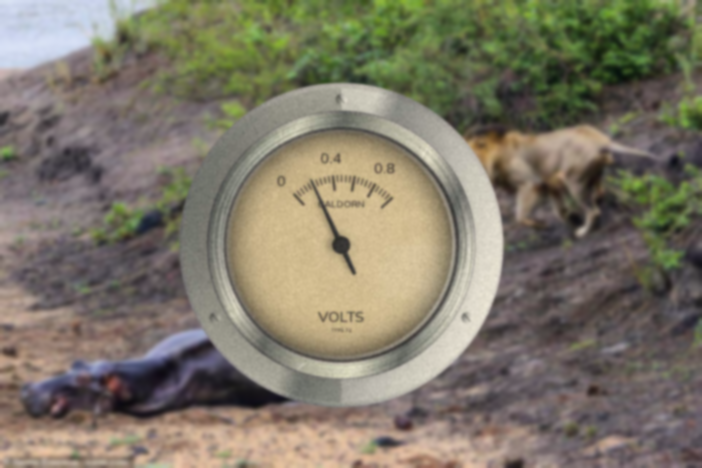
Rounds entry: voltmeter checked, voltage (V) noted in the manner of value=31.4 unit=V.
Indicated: value=0.2 unit=V
